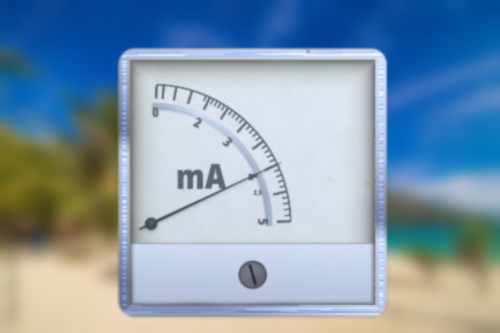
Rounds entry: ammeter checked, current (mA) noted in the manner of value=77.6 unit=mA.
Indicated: value=4 unit=mA
